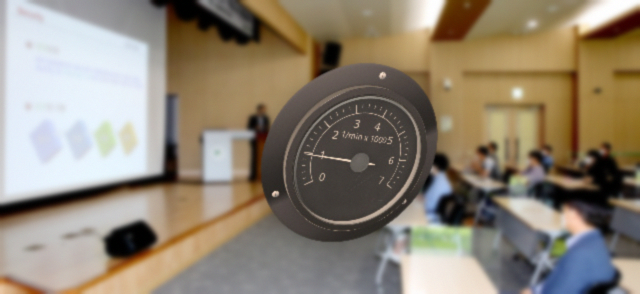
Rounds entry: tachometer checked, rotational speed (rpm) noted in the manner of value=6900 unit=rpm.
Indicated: value=1000 unit=rpm
